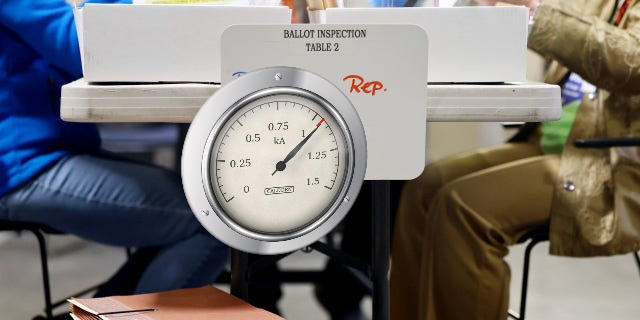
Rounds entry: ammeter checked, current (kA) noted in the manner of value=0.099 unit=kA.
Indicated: value=1.05 unit=kA
